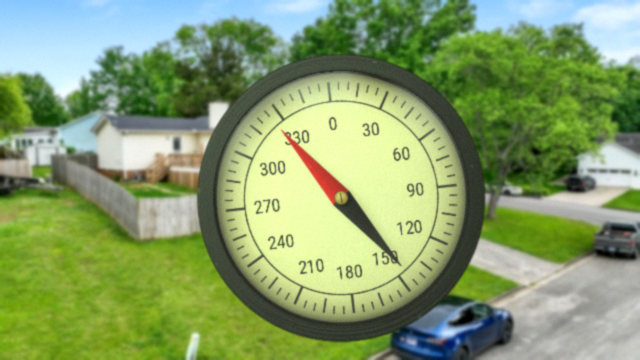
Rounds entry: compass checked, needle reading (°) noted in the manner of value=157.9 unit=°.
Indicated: value=325 unit=°
